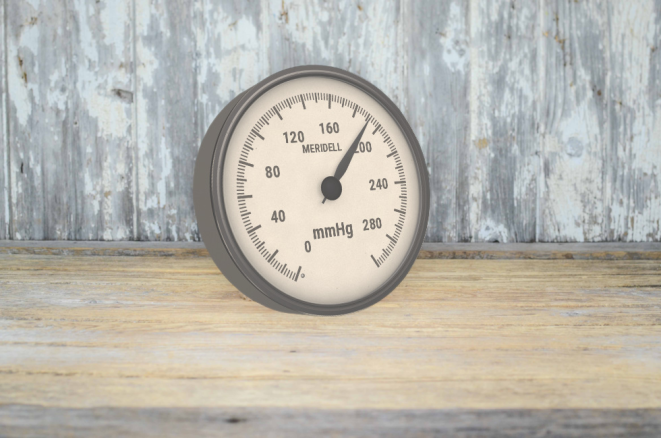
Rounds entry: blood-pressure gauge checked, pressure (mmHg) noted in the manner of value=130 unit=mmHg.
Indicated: value=190 unit=mmHg
